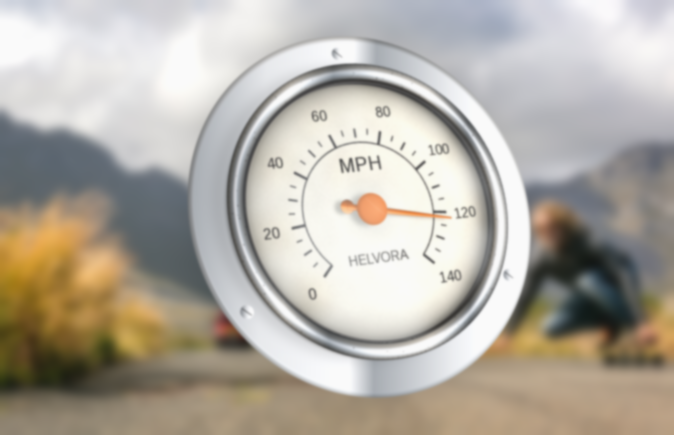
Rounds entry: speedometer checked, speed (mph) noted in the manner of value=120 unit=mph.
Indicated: value=122.5 unit=mph
